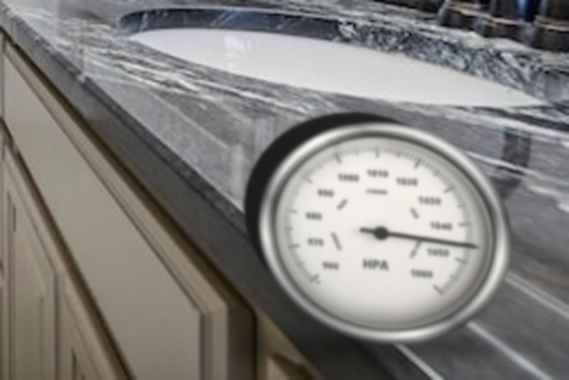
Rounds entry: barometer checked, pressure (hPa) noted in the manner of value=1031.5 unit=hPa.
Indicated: value=1045 unit=hPa
